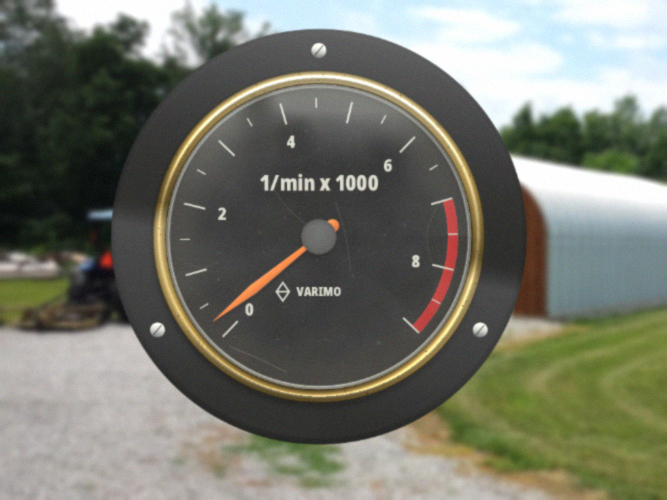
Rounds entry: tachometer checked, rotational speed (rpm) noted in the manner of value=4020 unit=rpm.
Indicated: value=250 unit=rpm
